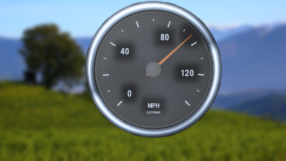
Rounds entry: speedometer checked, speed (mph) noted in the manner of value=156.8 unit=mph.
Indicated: value=95 unit=mph
